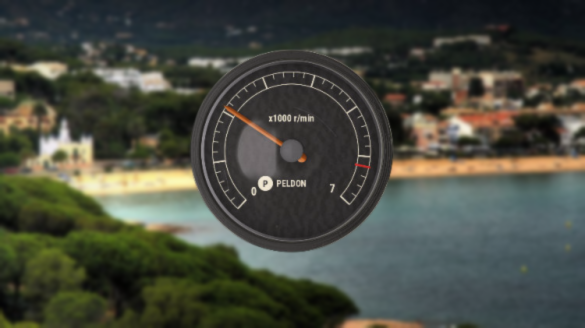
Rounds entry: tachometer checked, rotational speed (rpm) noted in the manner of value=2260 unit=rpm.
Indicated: value=2100 unit=rpm
